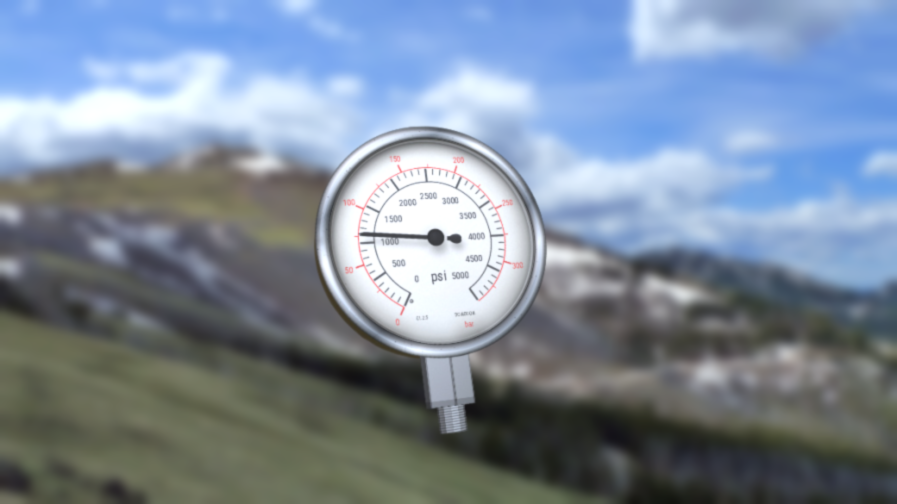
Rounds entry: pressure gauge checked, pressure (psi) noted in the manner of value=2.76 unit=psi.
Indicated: value=1100 unit=psi
